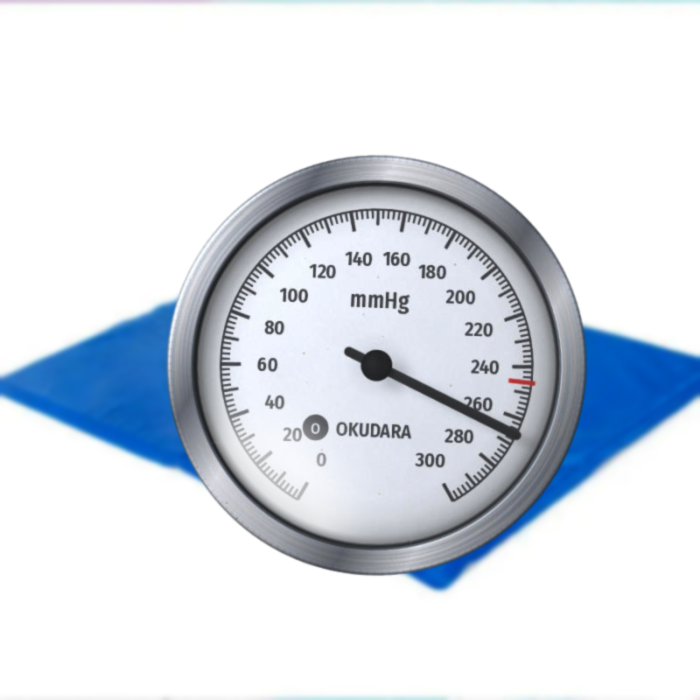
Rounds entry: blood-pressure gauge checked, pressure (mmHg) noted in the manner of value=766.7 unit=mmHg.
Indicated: value=266 unit=mmHg
